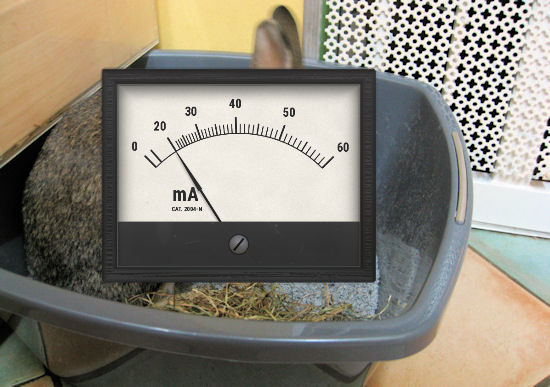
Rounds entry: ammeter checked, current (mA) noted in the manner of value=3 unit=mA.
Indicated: value=20 unit=mA
